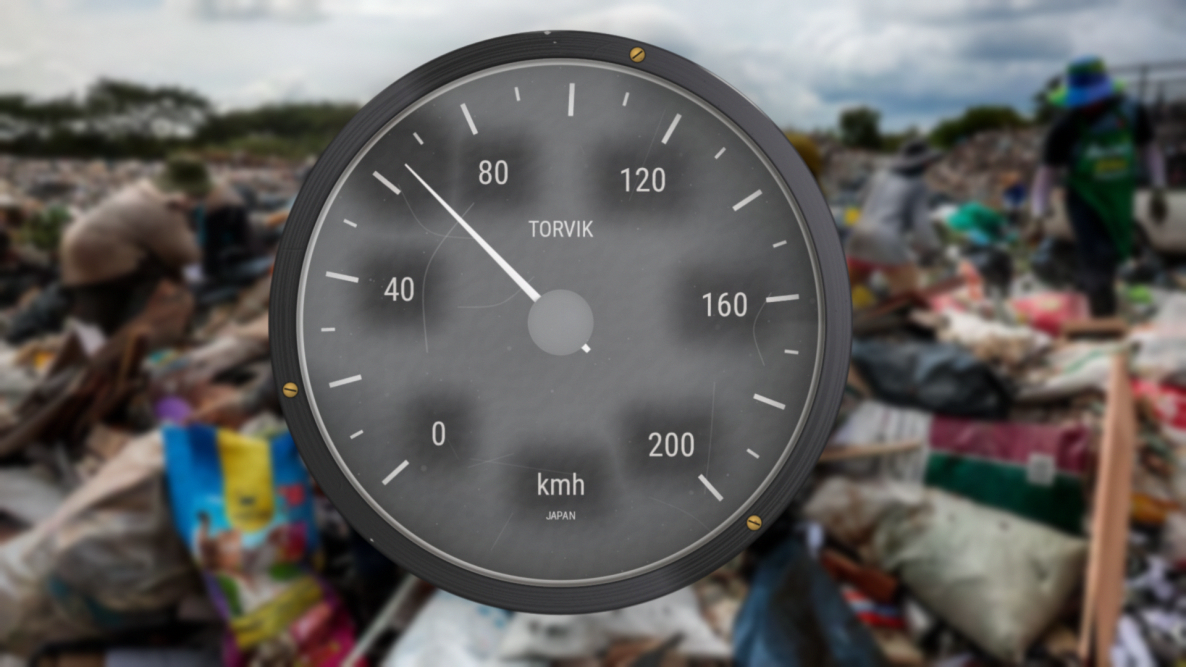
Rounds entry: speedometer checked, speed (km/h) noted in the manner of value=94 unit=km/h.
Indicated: value=65 unit=km/h
